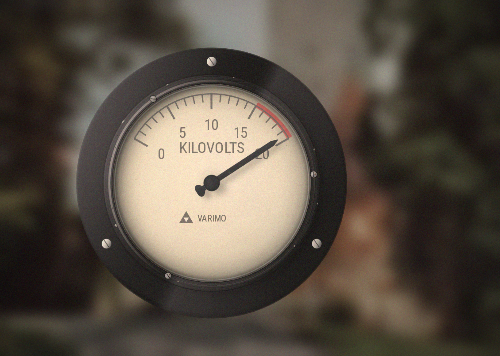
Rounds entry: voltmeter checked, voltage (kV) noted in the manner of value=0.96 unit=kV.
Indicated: value=19.5 unit=kV
